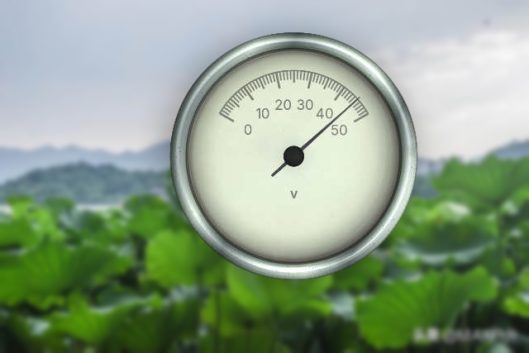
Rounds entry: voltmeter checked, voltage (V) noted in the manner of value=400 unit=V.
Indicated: value=45 unit=V
